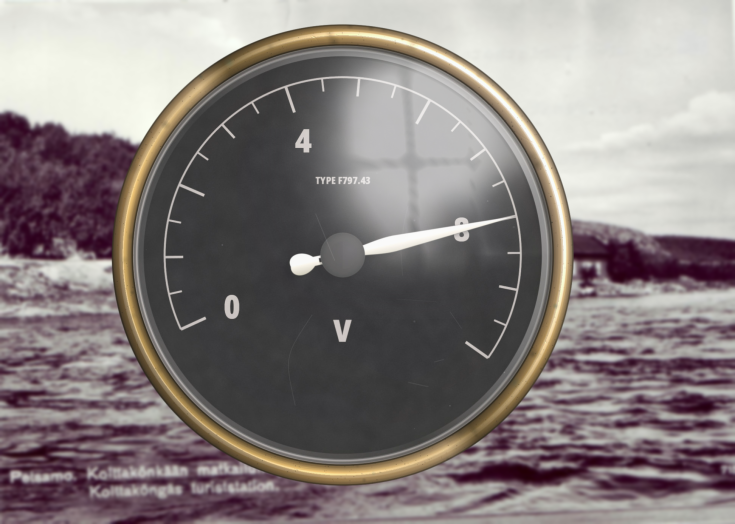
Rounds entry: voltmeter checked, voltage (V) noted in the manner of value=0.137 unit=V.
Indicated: value=8 unit=V
